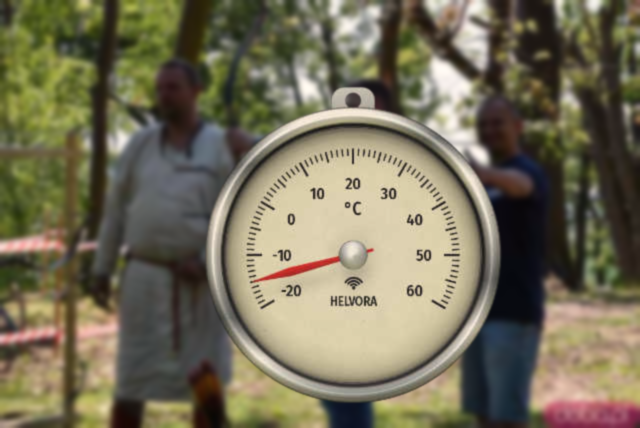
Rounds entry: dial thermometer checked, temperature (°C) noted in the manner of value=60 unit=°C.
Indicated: value=-15 unit=°C
